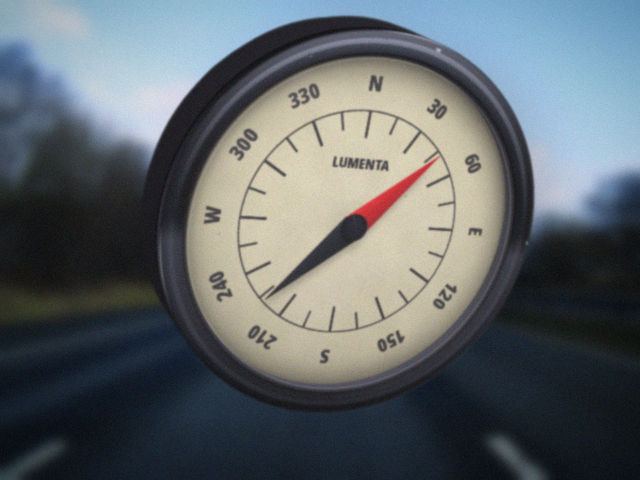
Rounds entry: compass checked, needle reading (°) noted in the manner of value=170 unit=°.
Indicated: value=45 unit=°
